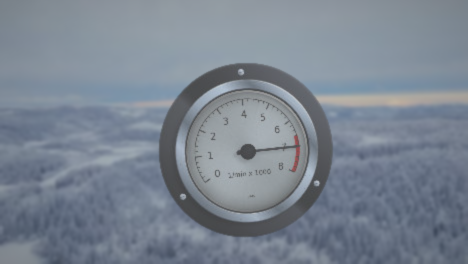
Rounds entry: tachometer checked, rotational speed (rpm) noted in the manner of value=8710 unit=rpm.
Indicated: value=7000 unit=rpm
